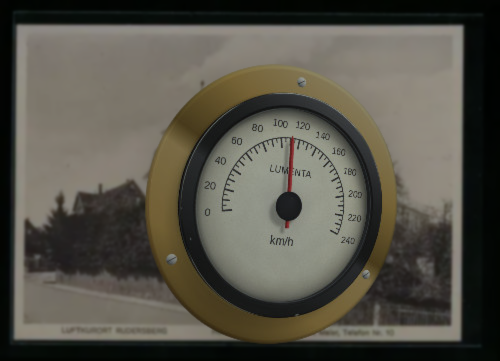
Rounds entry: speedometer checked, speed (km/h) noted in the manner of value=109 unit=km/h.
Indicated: value=110 unit=km/h
